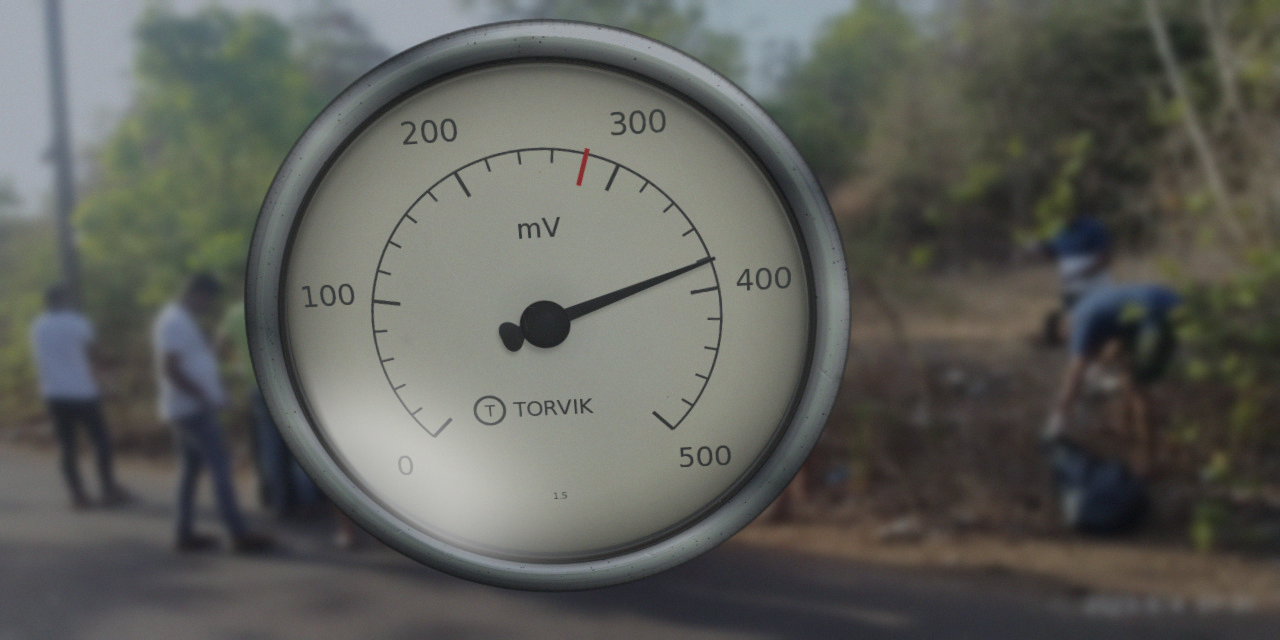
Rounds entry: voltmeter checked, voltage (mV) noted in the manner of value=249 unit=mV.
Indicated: value=380 unit=mV
